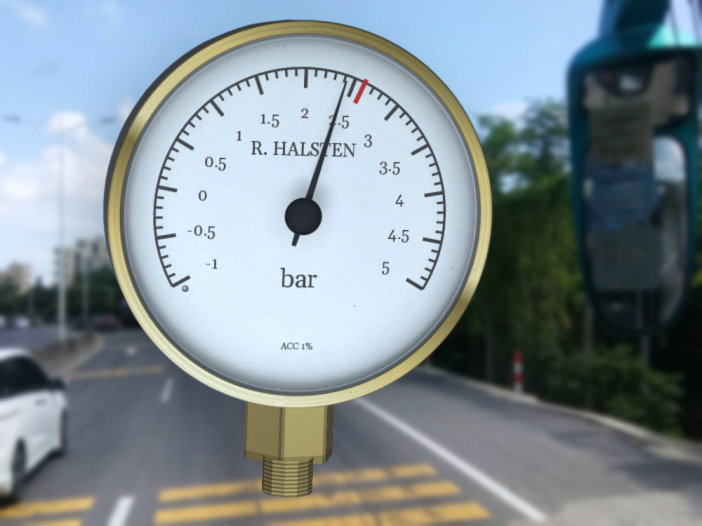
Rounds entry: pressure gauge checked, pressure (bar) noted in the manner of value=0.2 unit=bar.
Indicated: value=2.4 unit=bar
